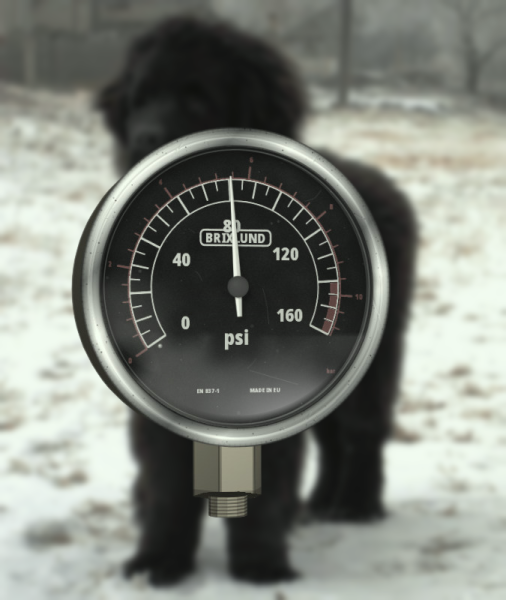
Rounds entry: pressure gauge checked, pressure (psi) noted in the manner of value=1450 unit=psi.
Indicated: value=80 unit=psi
